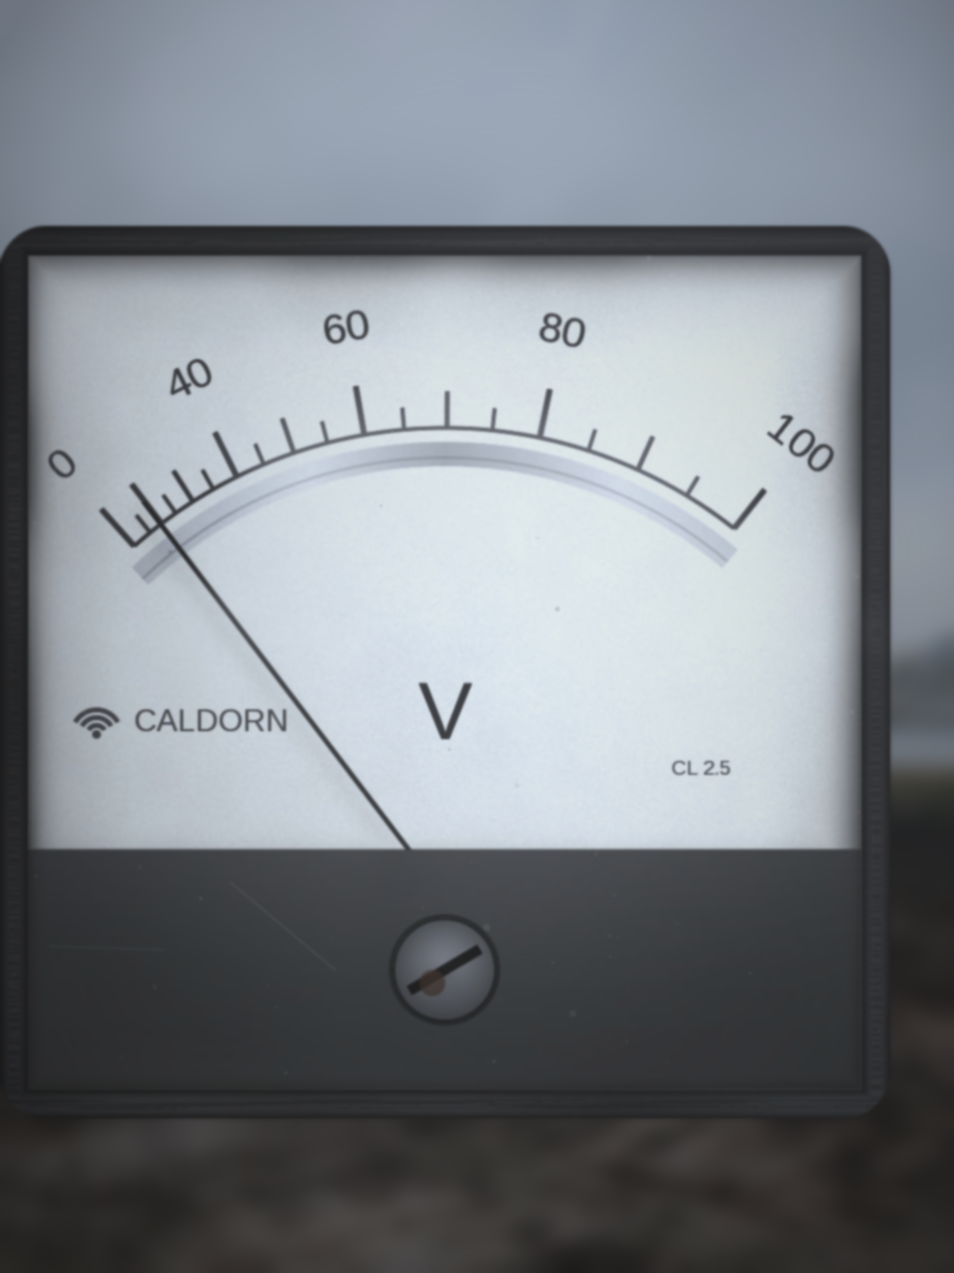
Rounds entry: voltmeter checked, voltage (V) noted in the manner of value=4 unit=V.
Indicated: value=20 unit=V
